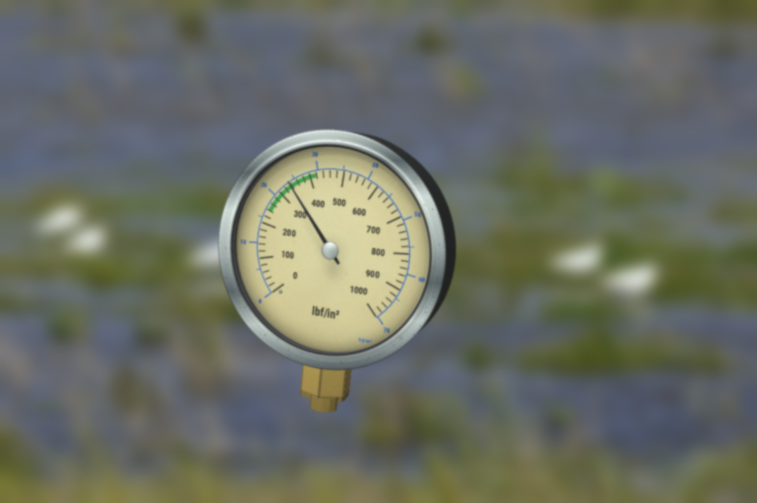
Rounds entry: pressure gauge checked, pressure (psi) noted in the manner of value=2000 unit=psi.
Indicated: value=340 unit=psi
